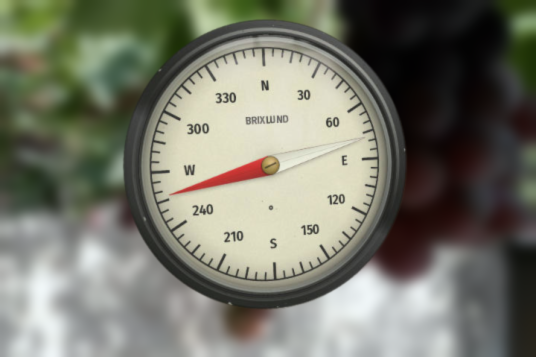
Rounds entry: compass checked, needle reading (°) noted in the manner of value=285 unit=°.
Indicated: value=257.5 unit=°
